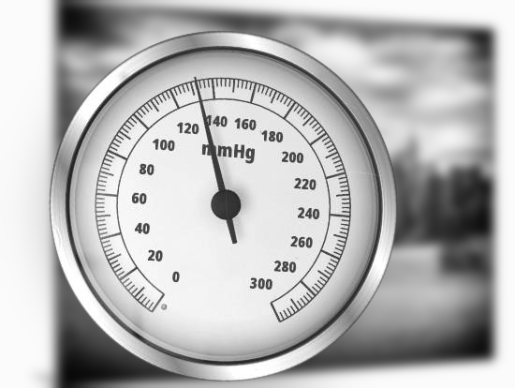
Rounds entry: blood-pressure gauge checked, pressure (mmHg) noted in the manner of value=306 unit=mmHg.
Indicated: value=132 unit=mmHg
